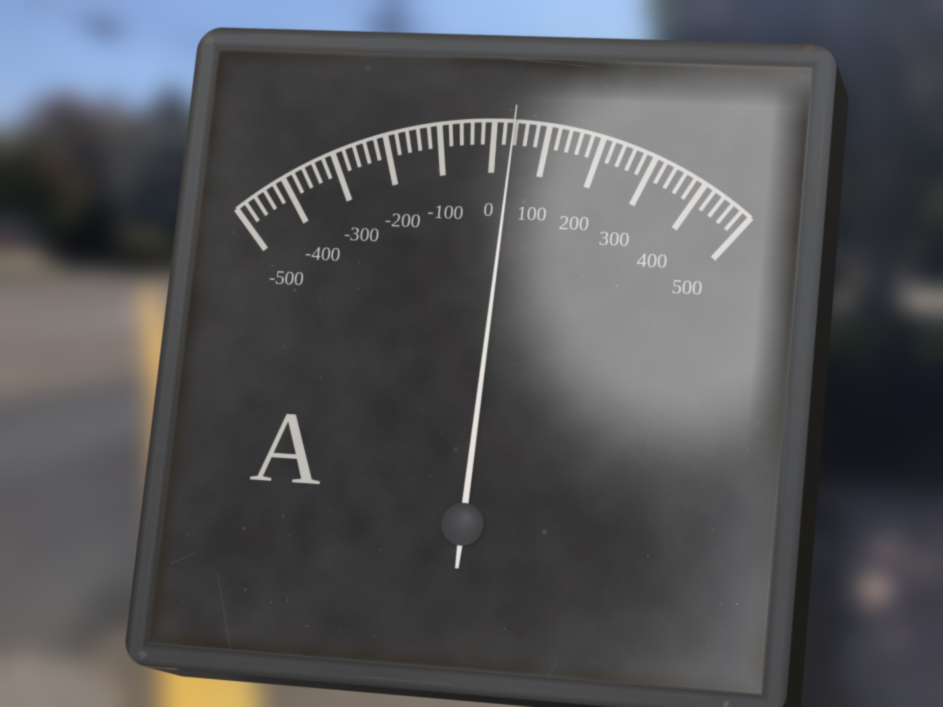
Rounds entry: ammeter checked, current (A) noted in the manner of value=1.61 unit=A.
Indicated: value=40 unit=A
